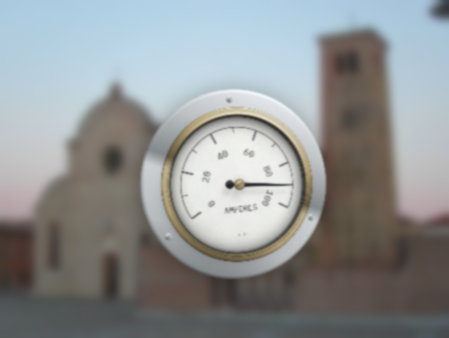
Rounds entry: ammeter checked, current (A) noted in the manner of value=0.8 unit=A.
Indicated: value=90 unit=A
